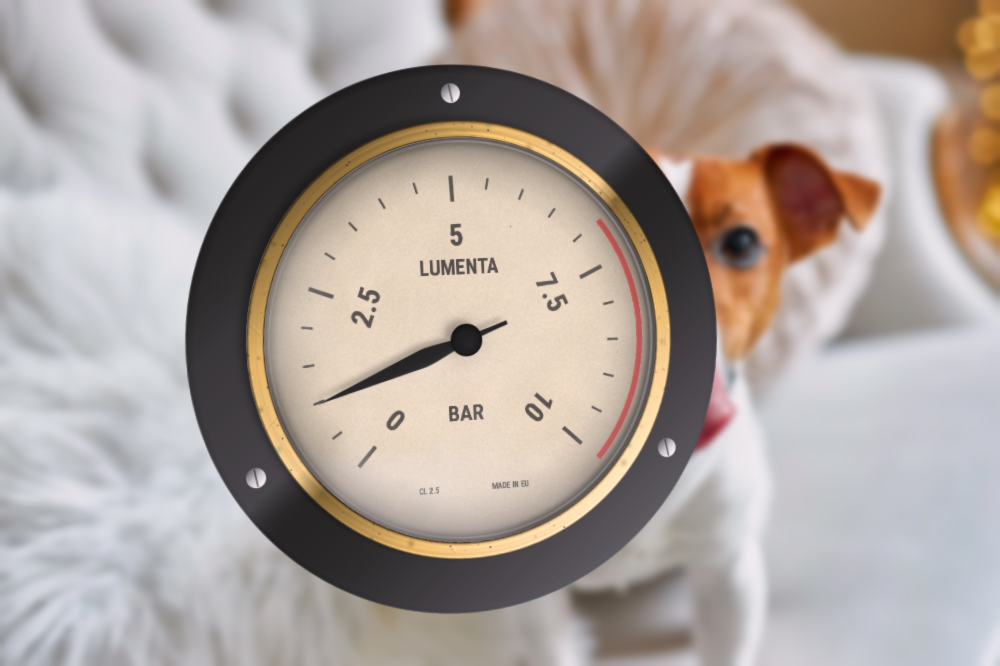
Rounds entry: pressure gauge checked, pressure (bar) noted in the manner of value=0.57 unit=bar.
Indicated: value=1 unit=bar
